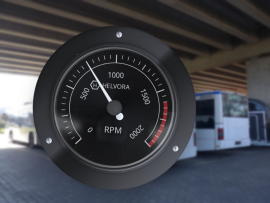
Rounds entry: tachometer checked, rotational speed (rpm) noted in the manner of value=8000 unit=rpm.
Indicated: value=750 unit=rpm
